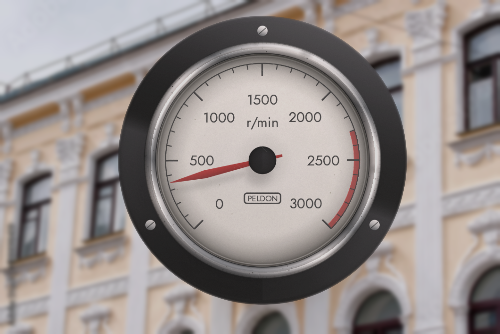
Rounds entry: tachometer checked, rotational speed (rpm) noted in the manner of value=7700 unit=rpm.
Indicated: value=350 unit=rpm
